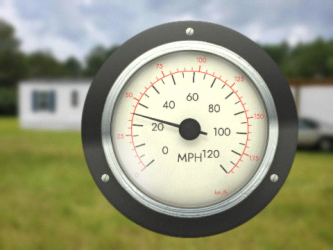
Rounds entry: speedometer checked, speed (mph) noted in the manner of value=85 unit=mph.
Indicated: value=25 unit=mph
